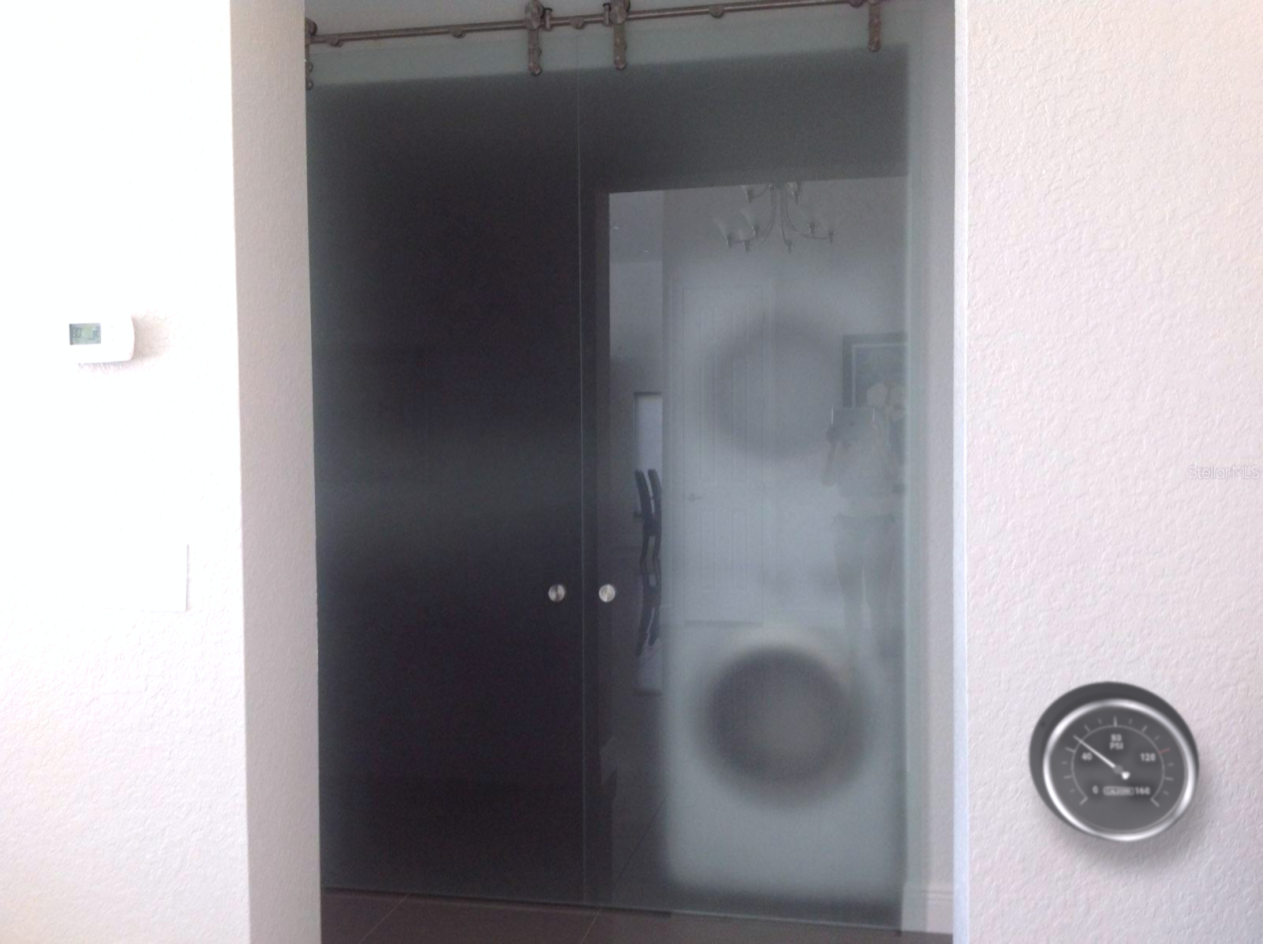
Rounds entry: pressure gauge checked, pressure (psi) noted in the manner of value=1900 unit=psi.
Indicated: value=50 unit=psi
